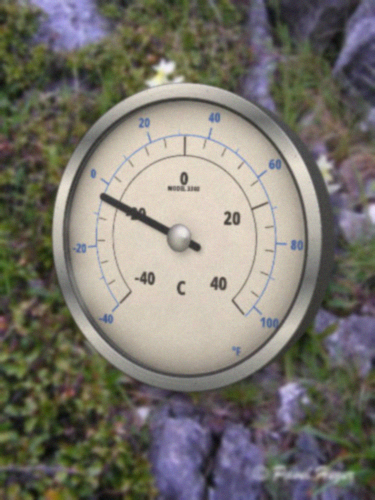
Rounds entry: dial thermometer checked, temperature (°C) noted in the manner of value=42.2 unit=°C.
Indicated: value=-20 unit=°C
